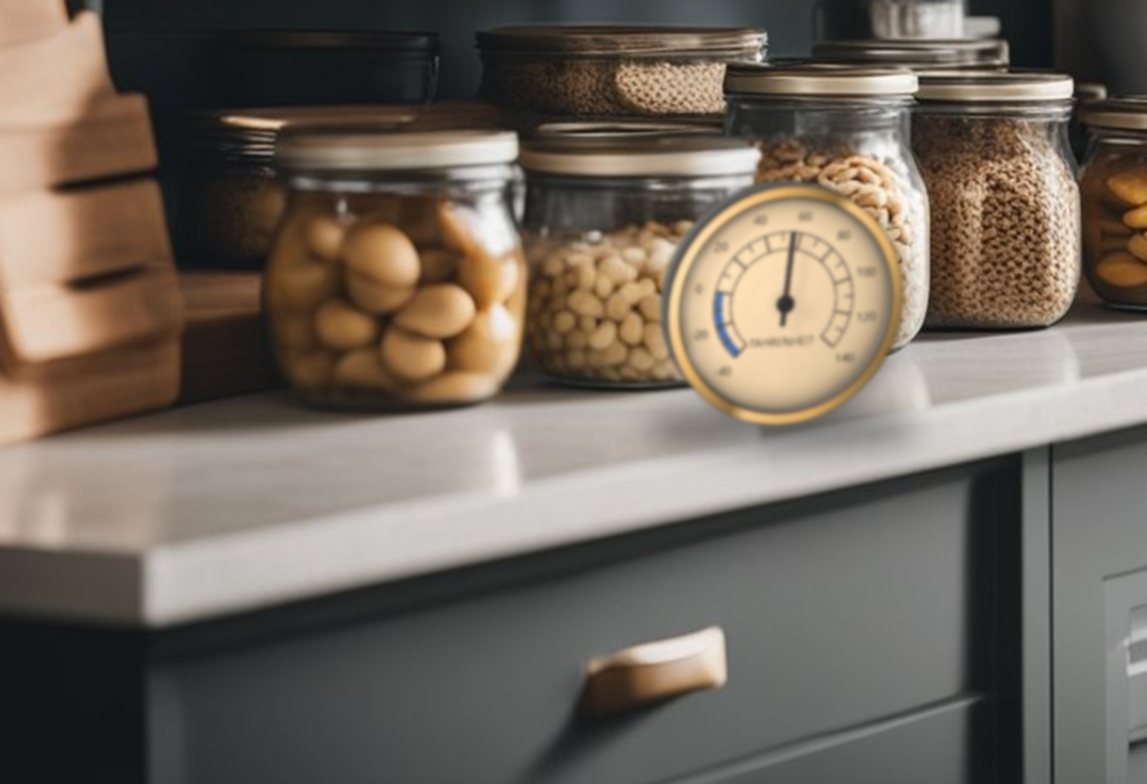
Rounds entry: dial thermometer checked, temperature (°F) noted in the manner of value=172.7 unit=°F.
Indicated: value=55 unit=°F
